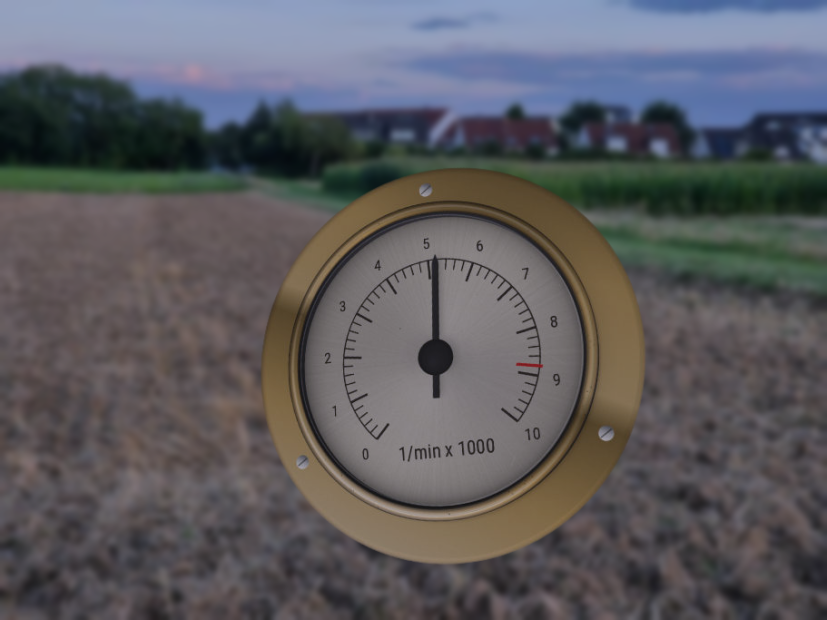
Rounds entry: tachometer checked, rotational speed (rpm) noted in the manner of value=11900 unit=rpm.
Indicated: value=5200 unit=rpm
